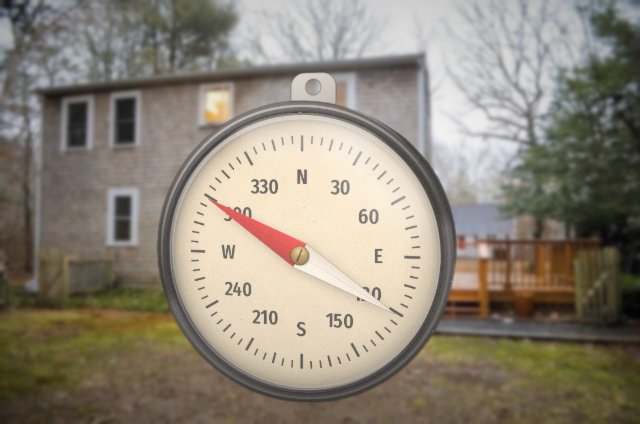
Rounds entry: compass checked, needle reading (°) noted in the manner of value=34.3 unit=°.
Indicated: value=300 unit=°
